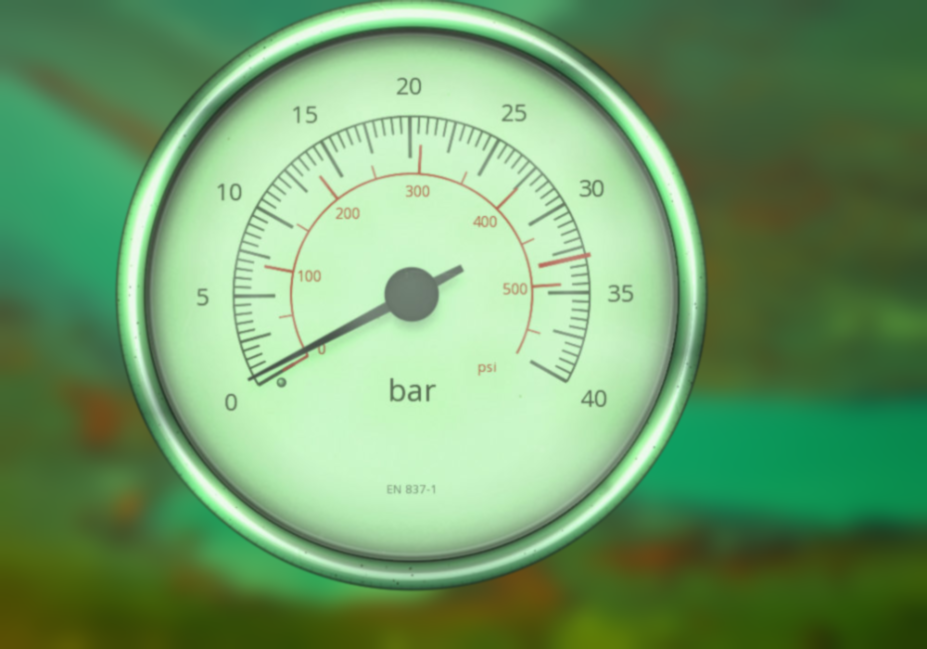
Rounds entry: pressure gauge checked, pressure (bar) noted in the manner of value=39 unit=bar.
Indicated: value=0.5 unit=bar
